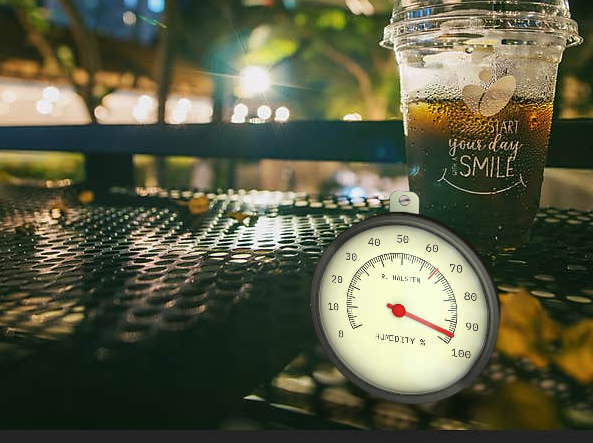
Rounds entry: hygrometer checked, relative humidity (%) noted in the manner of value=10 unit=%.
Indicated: value=95 unit=%
